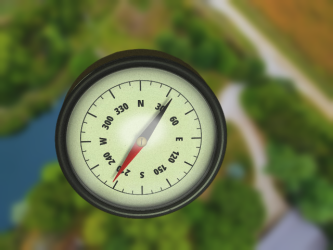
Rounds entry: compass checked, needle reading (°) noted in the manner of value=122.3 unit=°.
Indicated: value=215 unit=°
